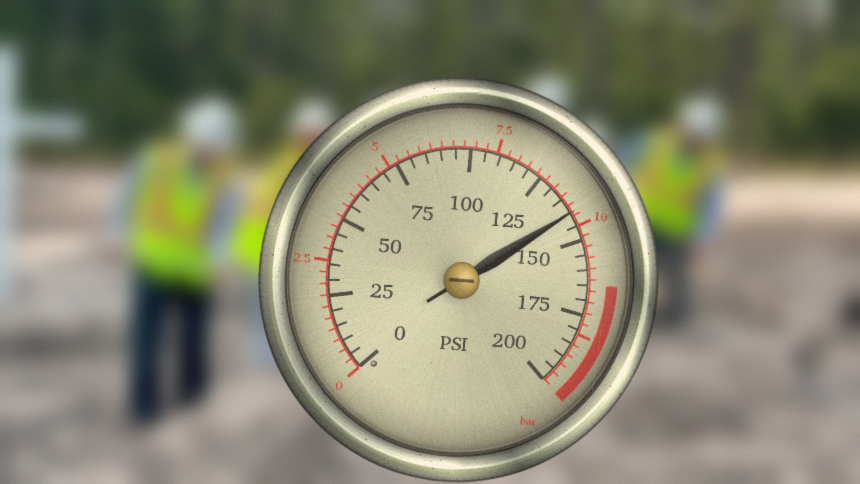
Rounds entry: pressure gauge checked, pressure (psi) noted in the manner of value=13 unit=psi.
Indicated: value=140 unit=psi
